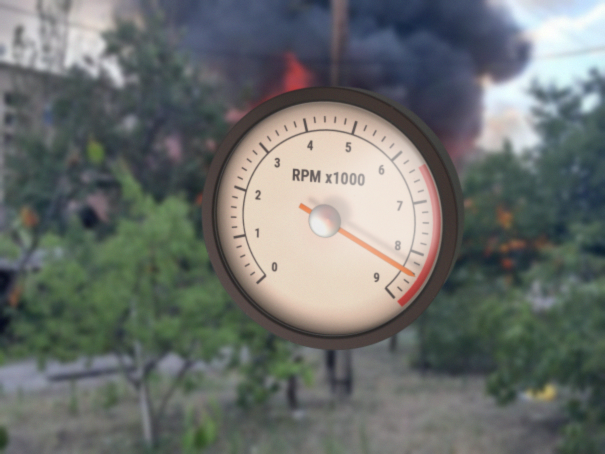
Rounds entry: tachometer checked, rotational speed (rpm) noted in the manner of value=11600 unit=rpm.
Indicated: value=8400 unit=rpm
